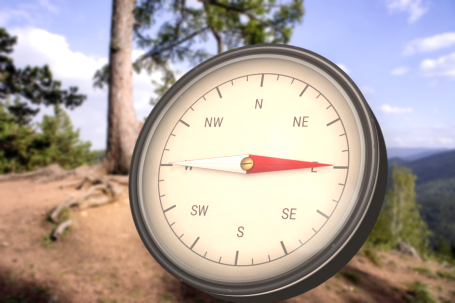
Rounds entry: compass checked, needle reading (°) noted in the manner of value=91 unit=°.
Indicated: value=90 unit=°
